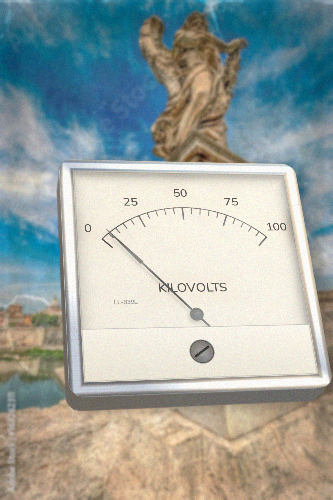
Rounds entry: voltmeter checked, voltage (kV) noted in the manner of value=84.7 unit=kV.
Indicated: value=5 unit=kV
